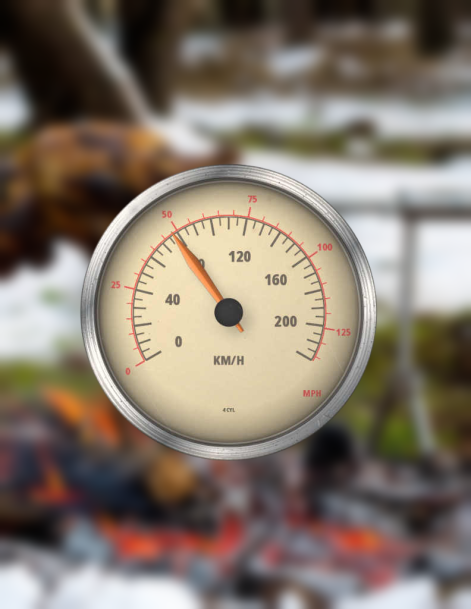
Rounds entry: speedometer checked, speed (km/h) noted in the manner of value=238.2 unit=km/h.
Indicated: value=77.5 unit=km/h
